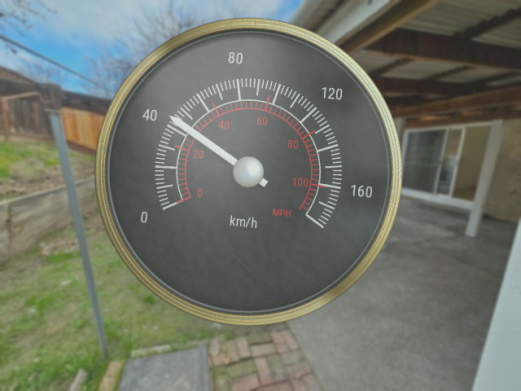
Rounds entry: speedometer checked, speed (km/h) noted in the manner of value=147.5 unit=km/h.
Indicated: value=44 unit=km/h
